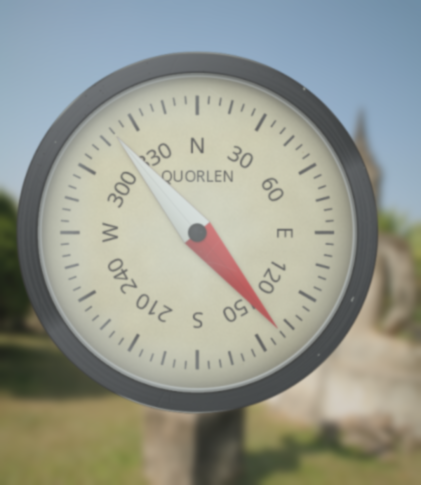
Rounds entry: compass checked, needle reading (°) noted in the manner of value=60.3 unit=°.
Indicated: value=140 unit=°
